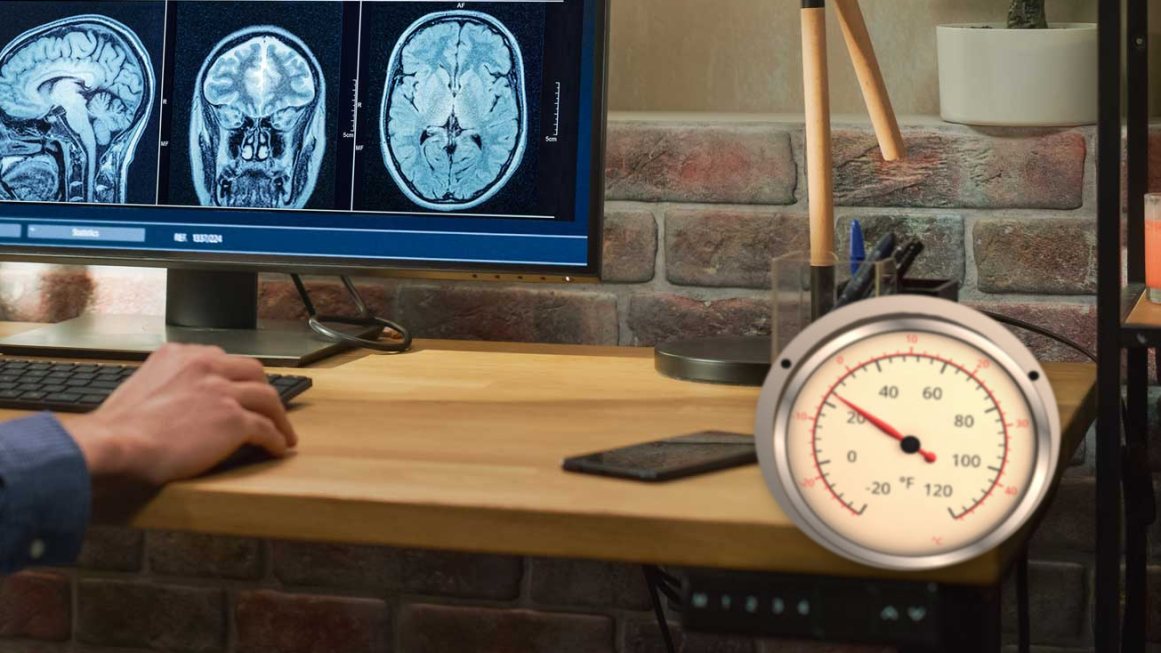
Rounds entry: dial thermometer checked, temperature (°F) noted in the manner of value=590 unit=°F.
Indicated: value=24 unit=°F
